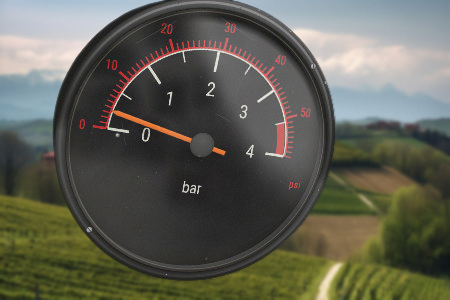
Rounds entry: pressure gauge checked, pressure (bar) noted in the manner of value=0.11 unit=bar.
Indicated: value=0.25 unit=bar
